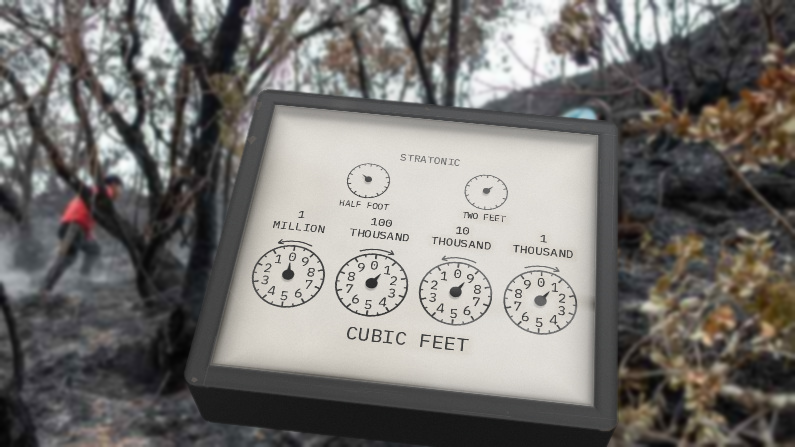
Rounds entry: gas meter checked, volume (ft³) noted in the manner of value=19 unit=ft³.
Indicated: value=9100 unit=ft³
